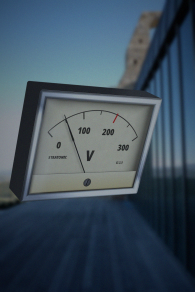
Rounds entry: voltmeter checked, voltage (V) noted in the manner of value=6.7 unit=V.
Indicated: value=50 unit=V
